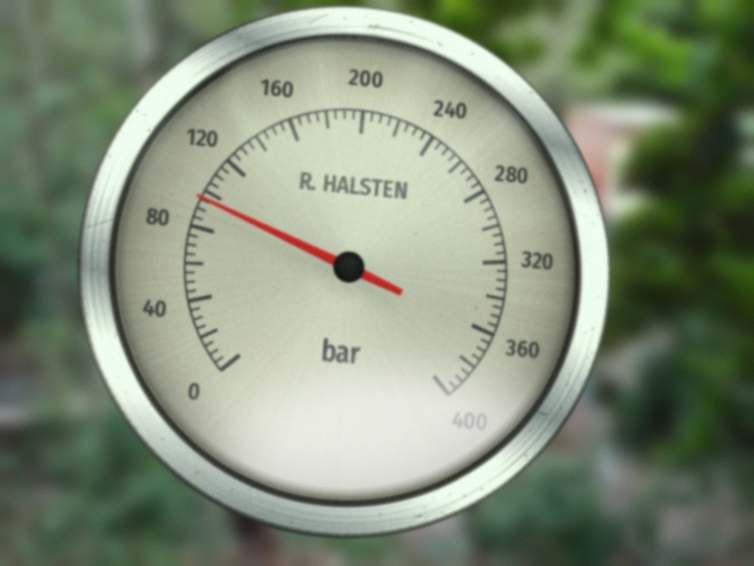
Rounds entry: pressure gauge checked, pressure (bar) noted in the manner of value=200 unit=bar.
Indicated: value=95 unit=bar
